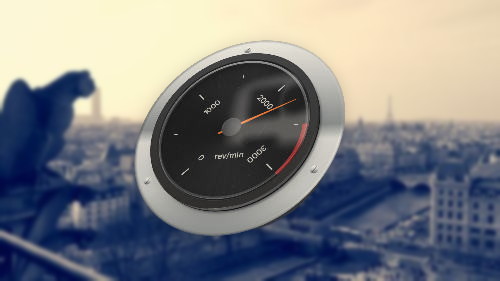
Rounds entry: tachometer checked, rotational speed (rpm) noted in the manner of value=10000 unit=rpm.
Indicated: value=2250 unit=rpm
